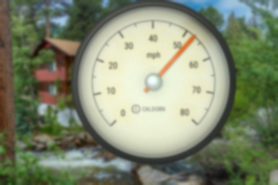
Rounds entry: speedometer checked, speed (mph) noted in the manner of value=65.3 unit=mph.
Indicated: value=52.5 unit=mph
